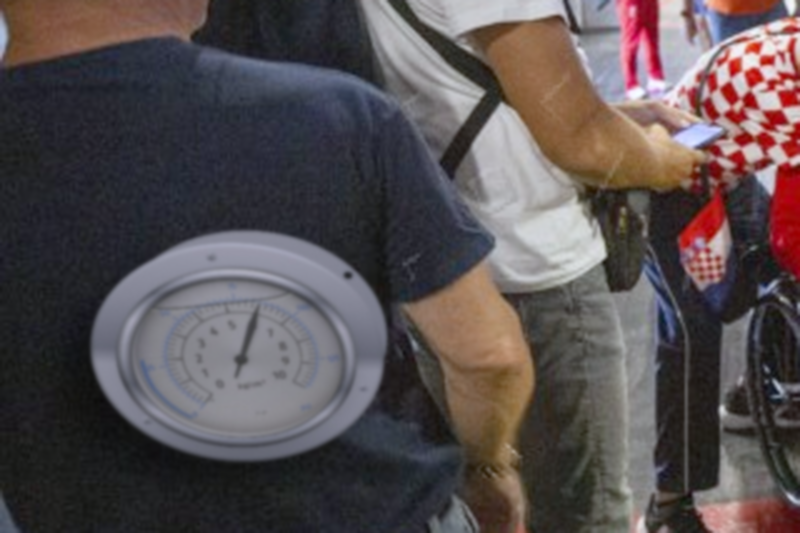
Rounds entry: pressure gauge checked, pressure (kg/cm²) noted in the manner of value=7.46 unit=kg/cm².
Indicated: value=6 unit=kg/cm²
